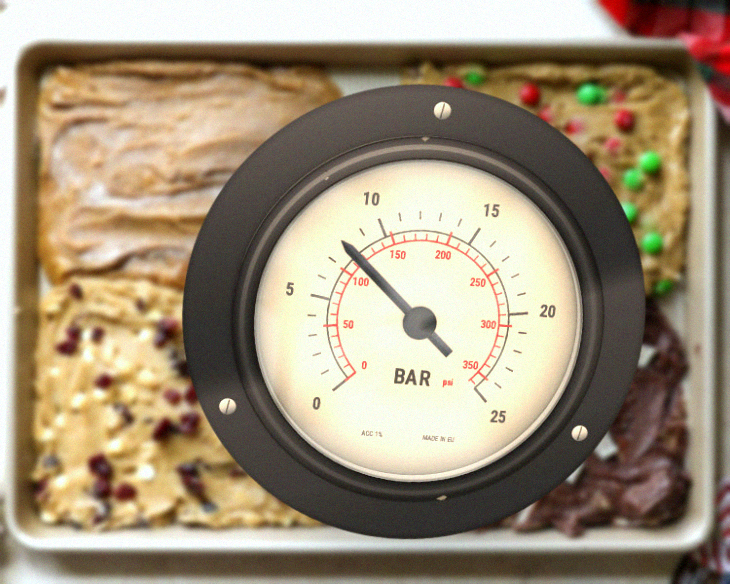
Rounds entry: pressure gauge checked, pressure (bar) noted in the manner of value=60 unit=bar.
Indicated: value=8 unit=bar
